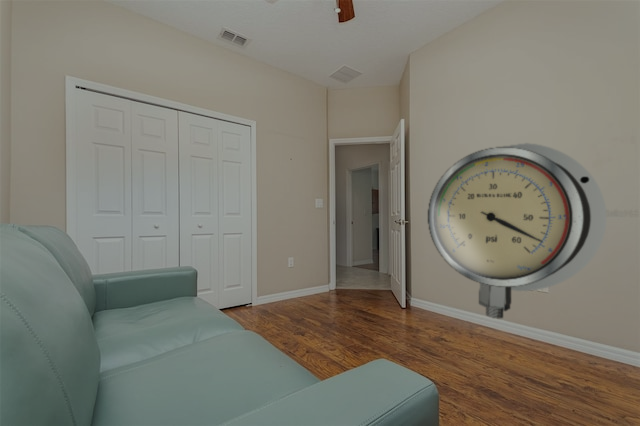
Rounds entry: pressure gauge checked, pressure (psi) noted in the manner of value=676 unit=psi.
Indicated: value=56 unit=psi
